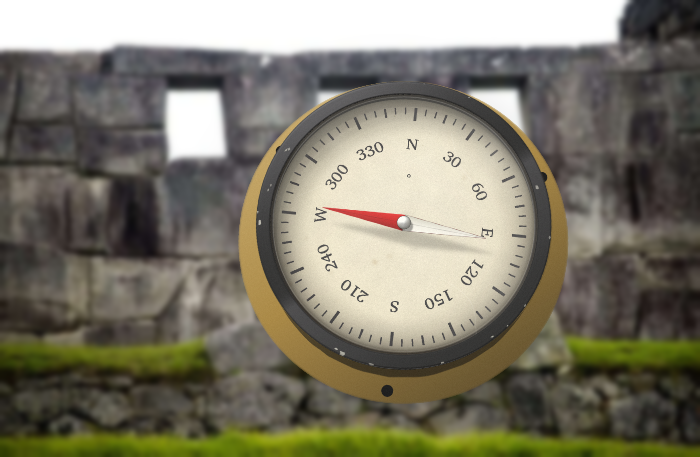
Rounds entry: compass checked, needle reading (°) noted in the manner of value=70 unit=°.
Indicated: value=275 unit=°
